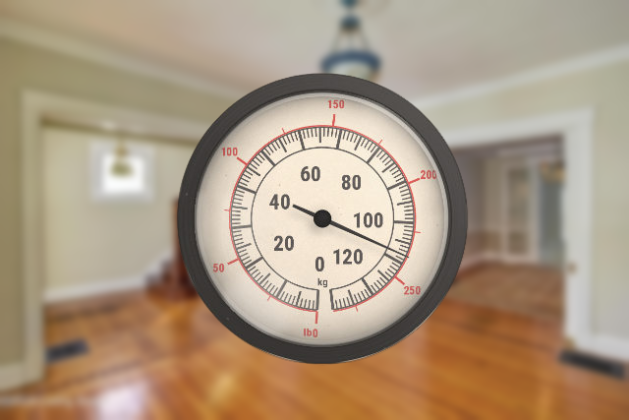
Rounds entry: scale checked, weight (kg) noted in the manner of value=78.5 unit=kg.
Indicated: value=108 unit=kg
